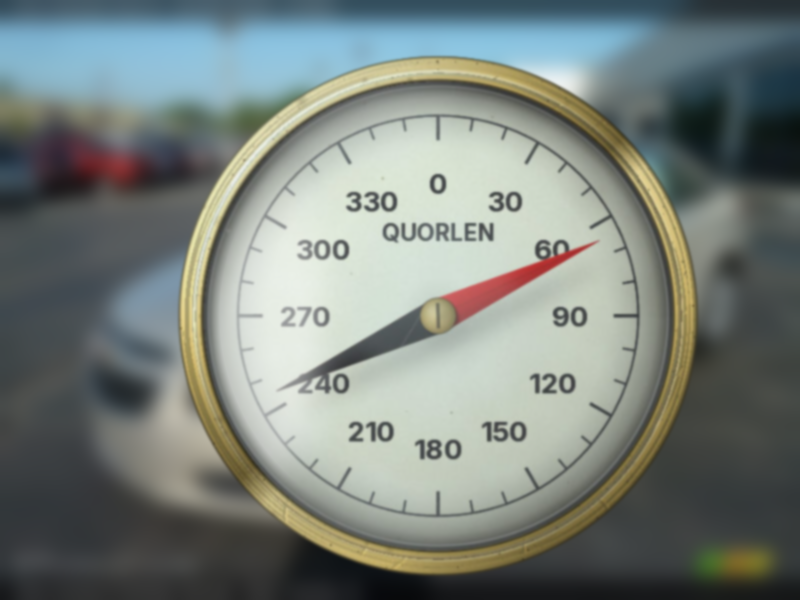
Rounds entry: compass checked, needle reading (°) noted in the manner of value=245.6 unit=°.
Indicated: value=65 unit=°
